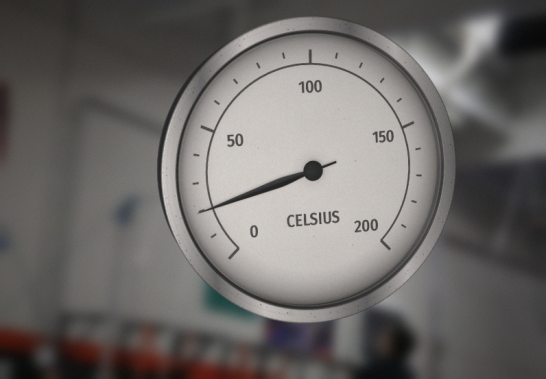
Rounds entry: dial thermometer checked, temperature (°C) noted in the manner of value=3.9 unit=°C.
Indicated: value=20 unit=°C
